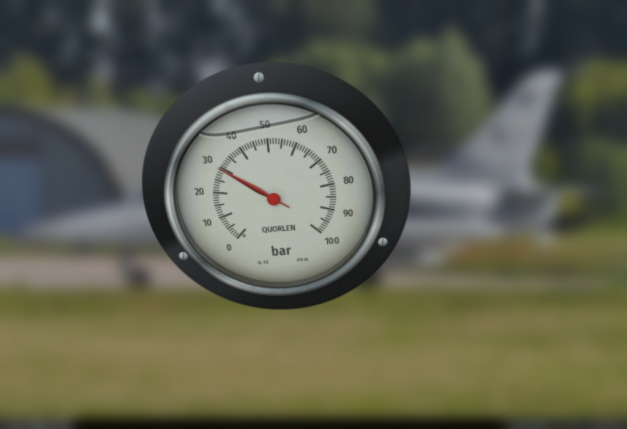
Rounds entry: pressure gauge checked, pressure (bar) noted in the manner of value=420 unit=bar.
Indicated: value=30 unit=bar
